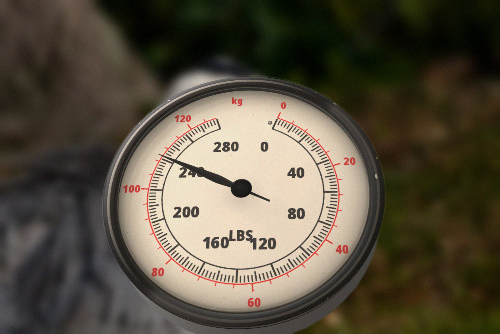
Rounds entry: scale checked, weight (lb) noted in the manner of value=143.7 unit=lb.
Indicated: value=240 unit=lb
